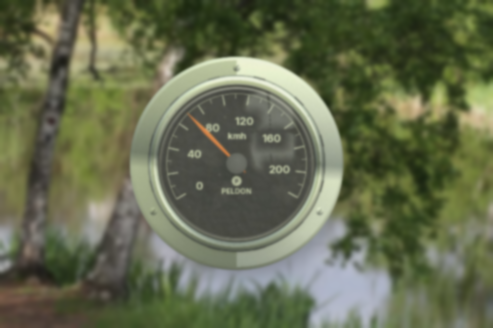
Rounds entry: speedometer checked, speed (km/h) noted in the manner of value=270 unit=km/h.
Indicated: value=70 unit=km/h
